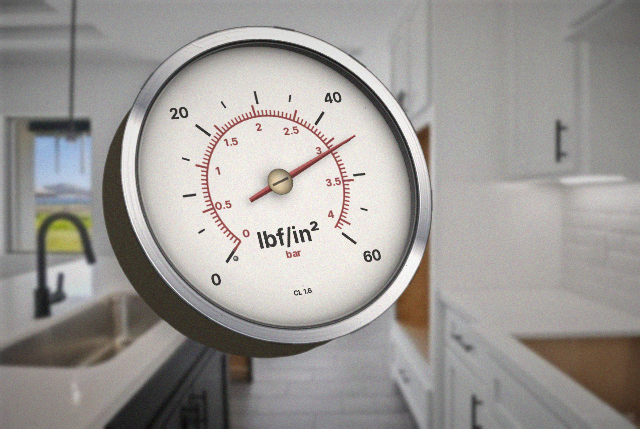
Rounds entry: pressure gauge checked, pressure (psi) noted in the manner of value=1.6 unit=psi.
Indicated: value=45 unit=psi
